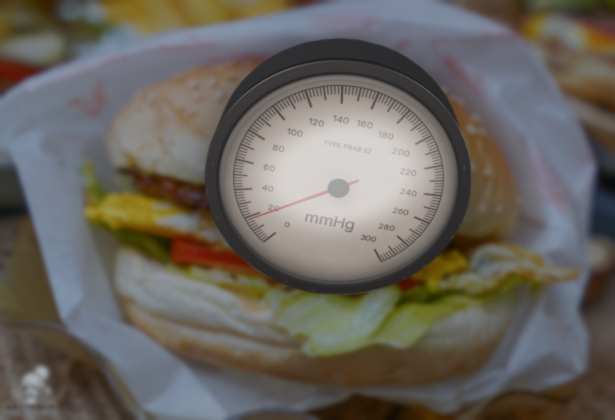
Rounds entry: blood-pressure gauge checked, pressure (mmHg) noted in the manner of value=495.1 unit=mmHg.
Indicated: value=20 unit=mmHg
